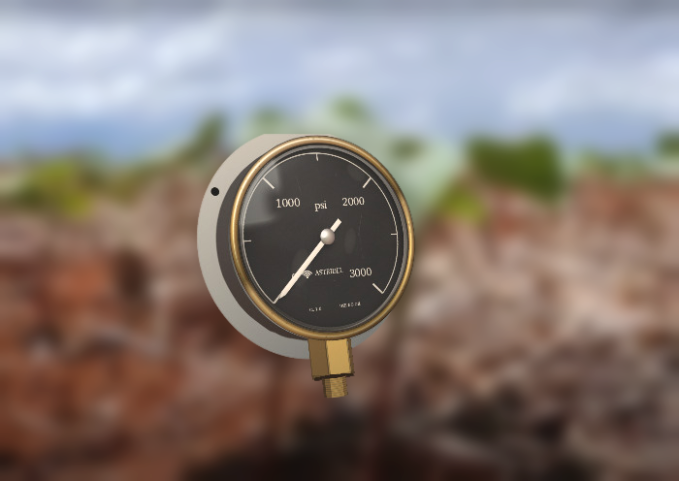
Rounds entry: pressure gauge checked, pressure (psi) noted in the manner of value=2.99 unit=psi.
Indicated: value=0 unit=psi
